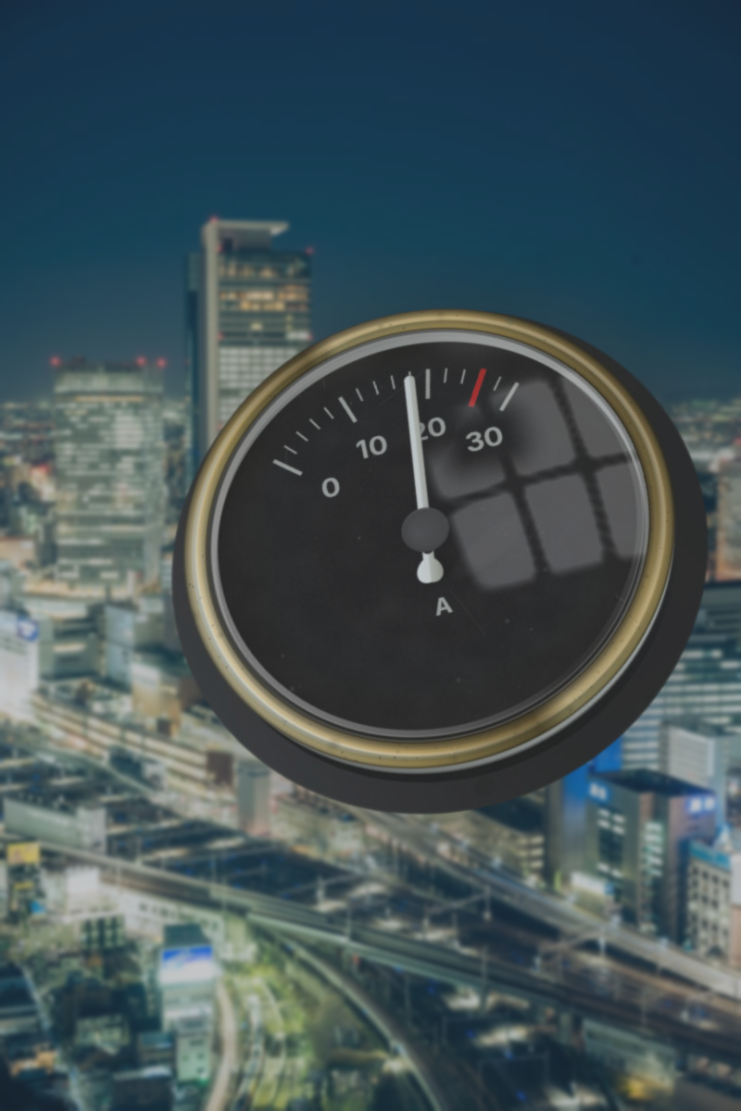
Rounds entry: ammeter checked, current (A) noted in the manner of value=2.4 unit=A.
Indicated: value=18 unit=A
